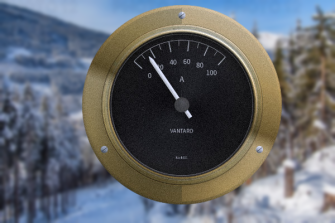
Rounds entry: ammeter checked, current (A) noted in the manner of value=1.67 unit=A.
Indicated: value=15 unit=A
